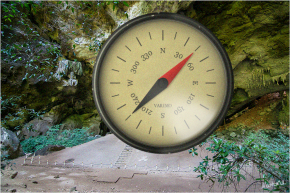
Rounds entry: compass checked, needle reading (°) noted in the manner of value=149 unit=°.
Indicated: value=45 unit=°
